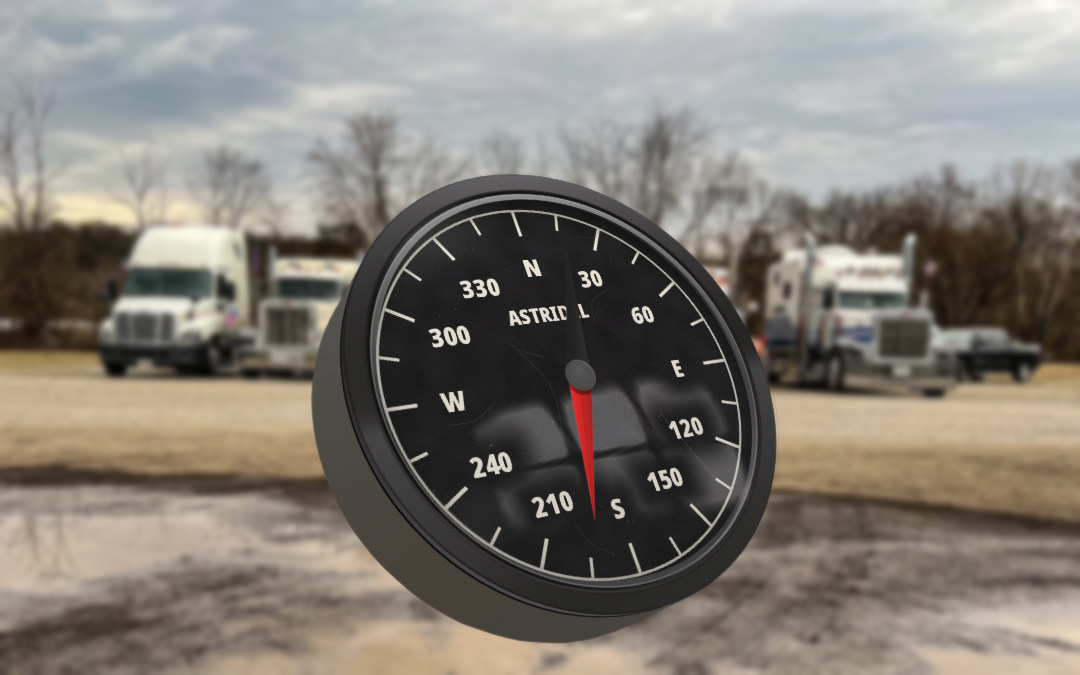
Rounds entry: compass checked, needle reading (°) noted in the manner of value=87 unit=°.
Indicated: value=195 unit=°
